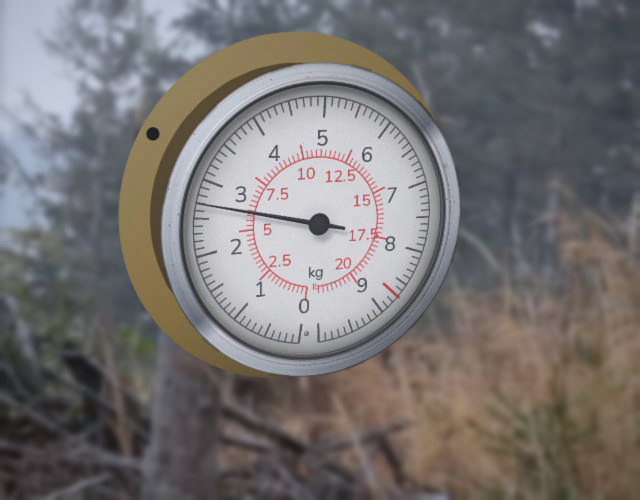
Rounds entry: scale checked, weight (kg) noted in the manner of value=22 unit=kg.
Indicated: value=2.7 unit=kg
